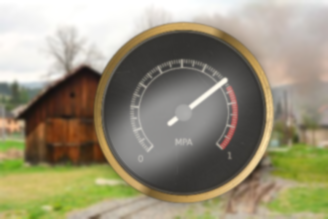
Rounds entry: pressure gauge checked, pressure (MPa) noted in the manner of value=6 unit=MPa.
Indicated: value=0.7 unit=MPa
